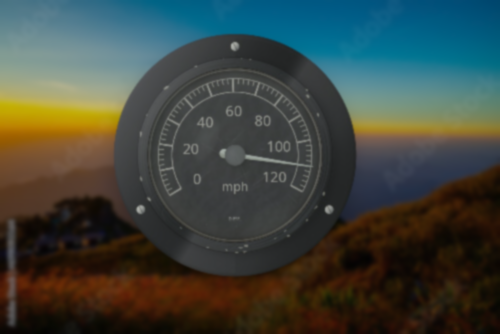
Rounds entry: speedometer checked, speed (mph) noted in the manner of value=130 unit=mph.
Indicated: value=110 unit=mph
